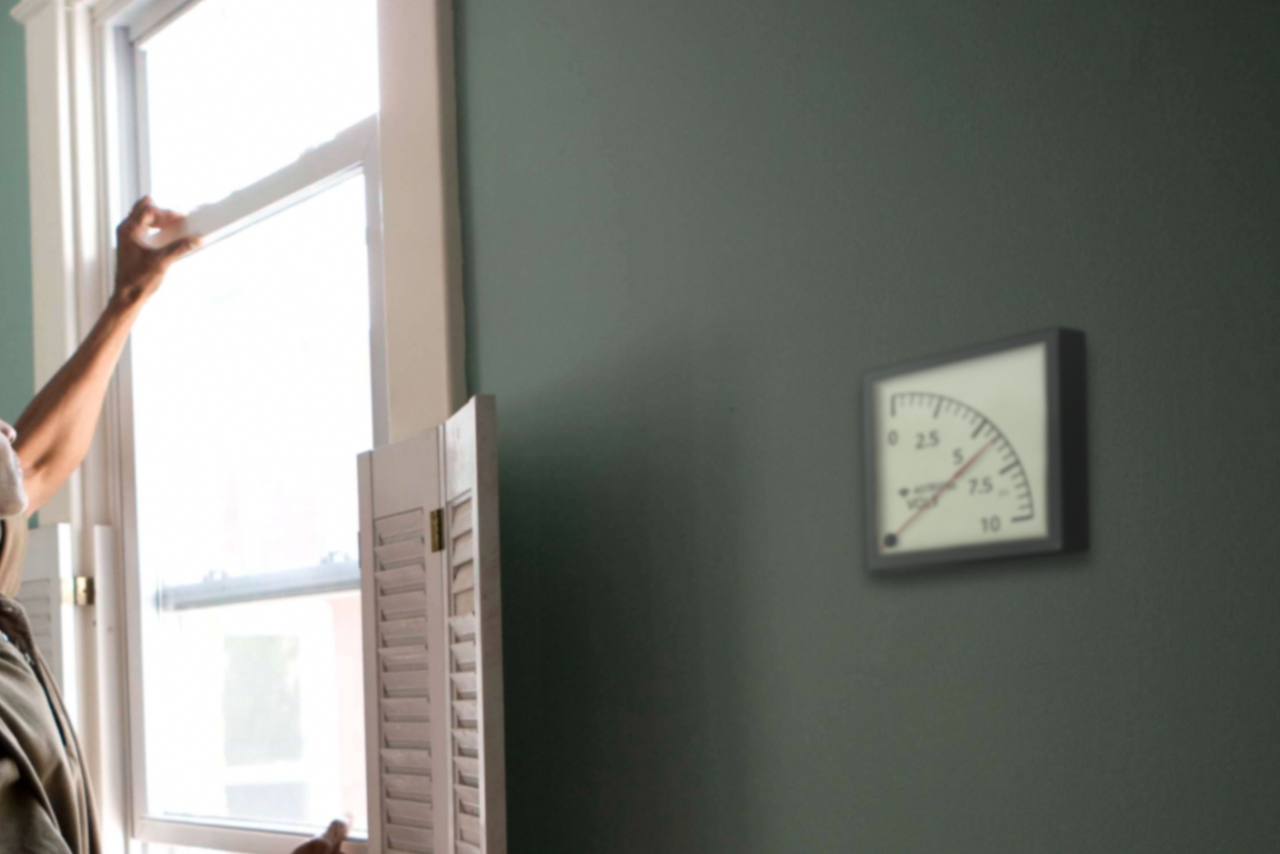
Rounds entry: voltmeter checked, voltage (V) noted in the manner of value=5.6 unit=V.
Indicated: value=6 unit=V
